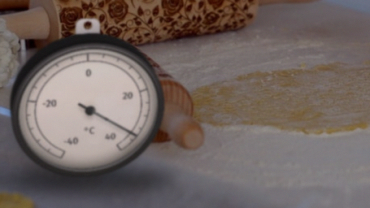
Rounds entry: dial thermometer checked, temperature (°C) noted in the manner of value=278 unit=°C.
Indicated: value=34 unit=°C
